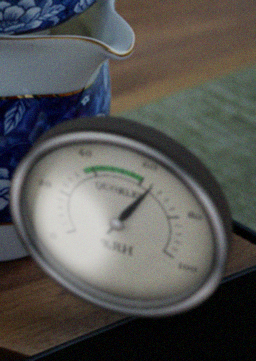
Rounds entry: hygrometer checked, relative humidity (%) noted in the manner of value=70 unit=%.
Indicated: value=64 unit=%
